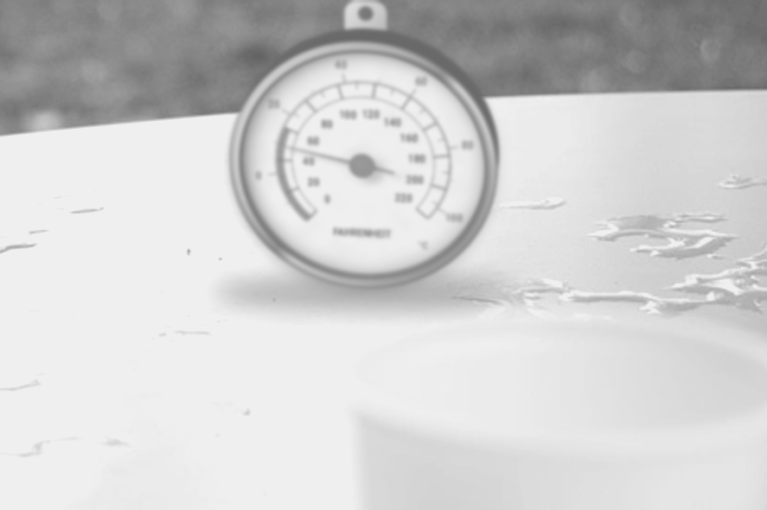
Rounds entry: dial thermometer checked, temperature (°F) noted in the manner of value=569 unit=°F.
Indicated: value=50 unit=°F
